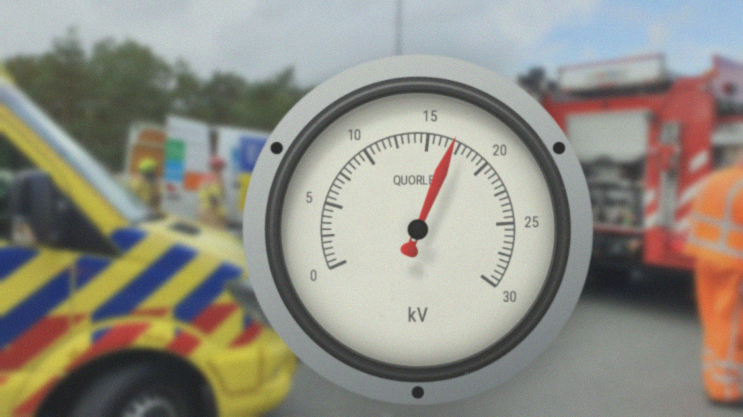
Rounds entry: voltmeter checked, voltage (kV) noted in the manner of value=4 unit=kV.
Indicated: value=17 unit=kV
